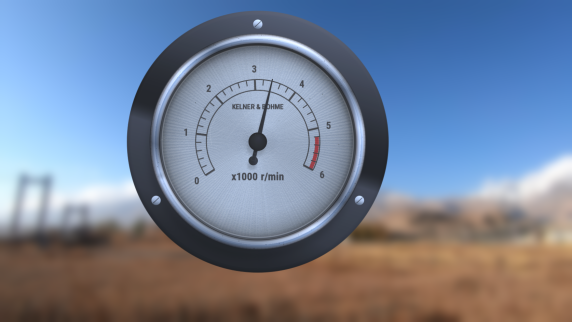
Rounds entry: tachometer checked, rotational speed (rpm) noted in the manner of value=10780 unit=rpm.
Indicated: value=3400 unit=rpm
